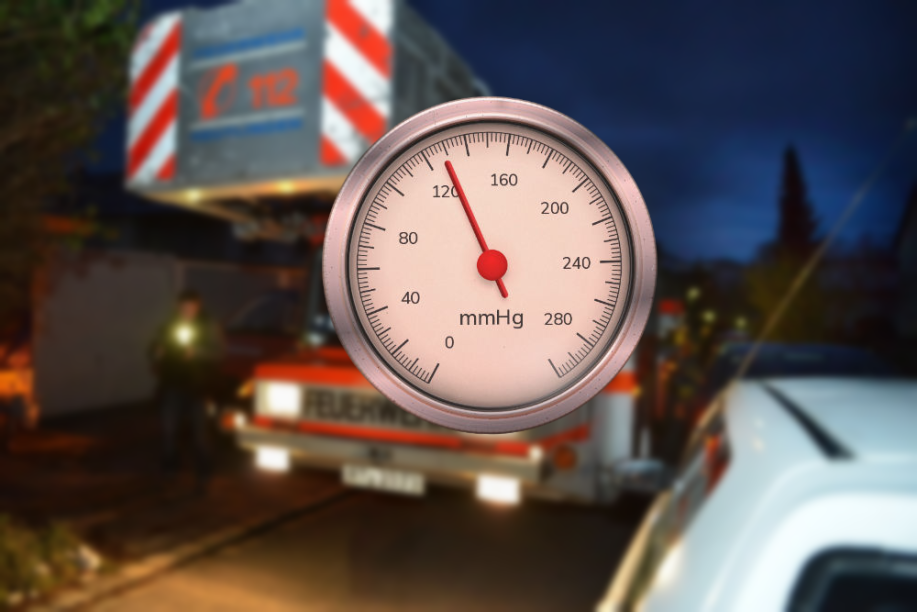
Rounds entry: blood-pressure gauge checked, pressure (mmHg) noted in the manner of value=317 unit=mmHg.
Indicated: value=128 unit=mmHg
